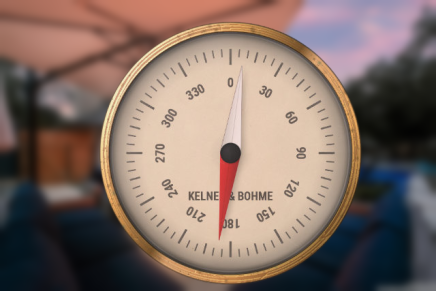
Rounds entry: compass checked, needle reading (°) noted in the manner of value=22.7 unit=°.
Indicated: value=187.5 unit=°
